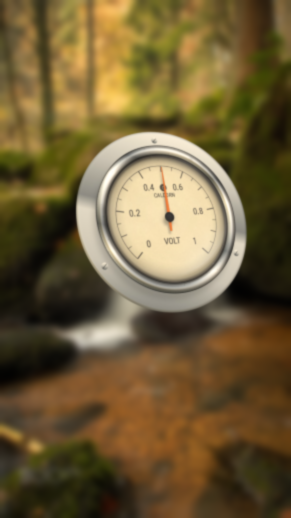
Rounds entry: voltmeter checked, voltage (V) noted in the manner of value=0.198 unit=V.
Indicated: value=0.5 unit=V
